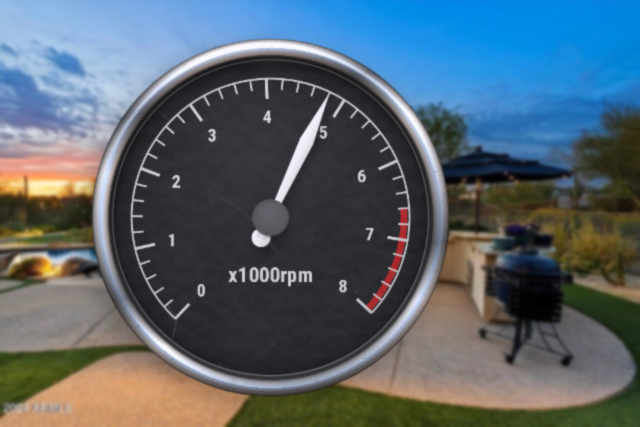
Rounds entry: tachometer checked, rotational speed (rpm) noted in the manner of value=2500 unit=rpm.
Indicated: value=4800 unit=rpm
